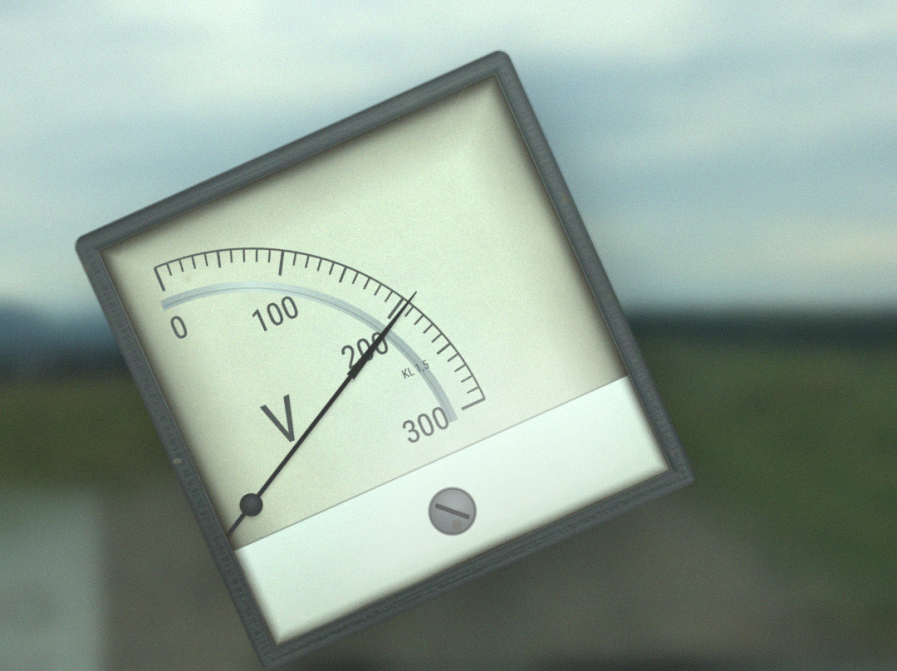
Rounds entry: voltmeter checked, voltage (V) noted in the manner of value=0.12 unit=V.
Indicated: value=205 unit=V
